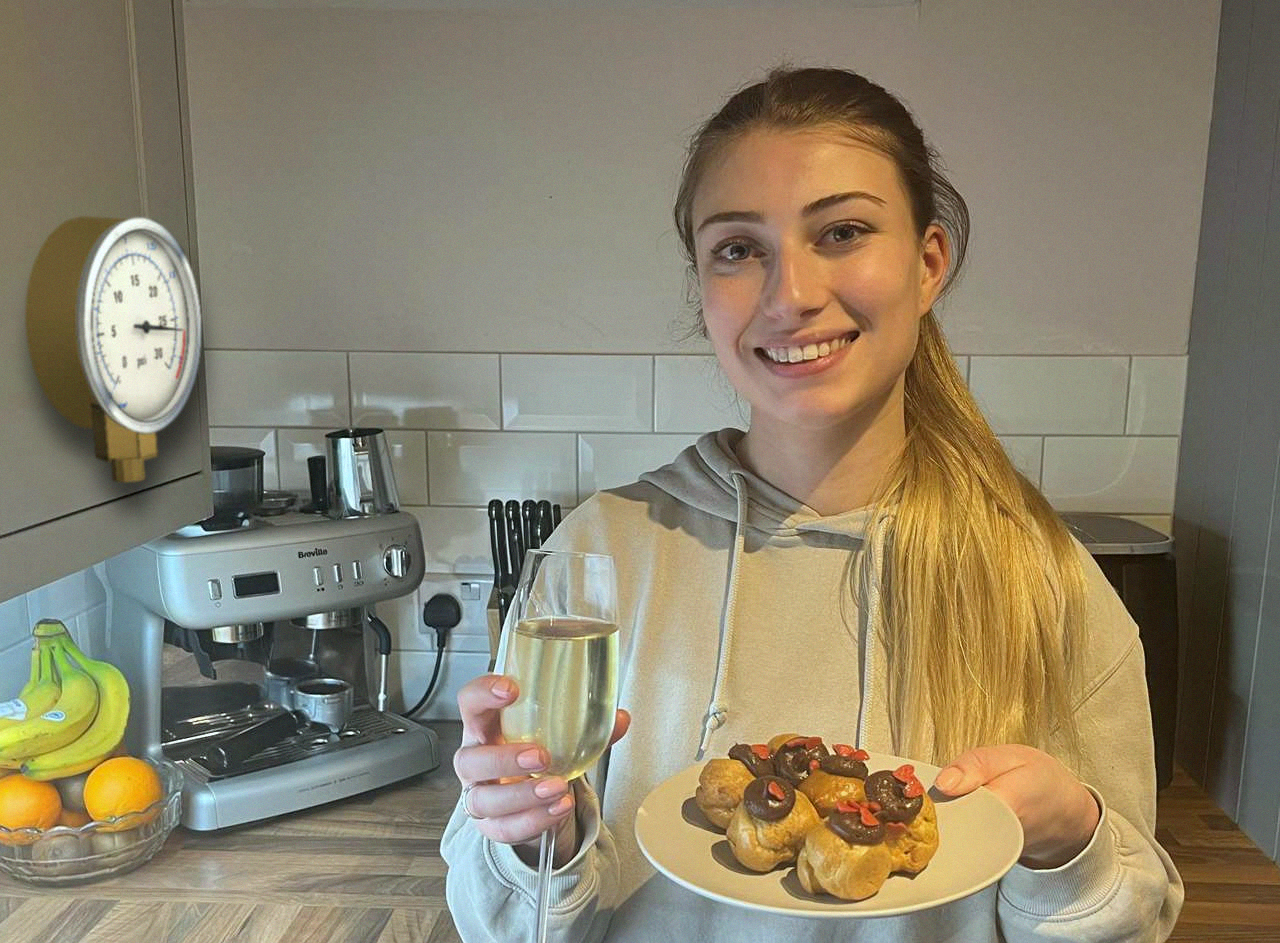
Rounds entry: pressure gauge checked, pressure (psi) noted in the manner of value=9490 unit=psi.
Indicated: value=26 unit=psi
